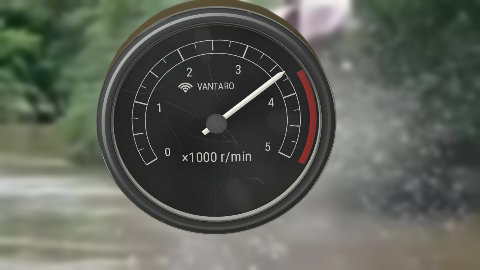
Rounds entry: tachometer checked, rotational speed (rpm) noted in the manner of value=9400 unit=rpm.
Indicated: value=3625 unit=rpm
